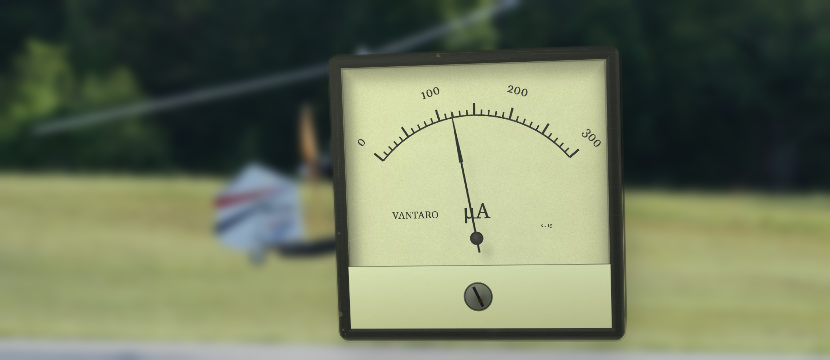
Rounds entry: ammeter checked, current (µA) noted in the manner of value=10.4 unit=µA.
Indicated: value=120 unit=µA
